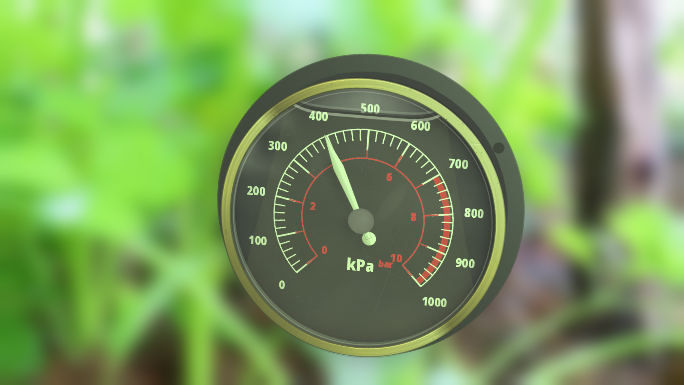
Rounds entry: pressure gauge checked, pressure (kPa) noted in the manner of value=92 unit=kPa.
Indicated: value=400 unit=kPa
